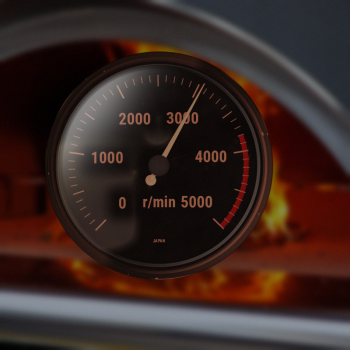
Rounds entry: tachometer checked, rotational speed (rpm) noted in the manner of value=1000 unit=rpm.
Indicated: value=3050 unit=rpm
